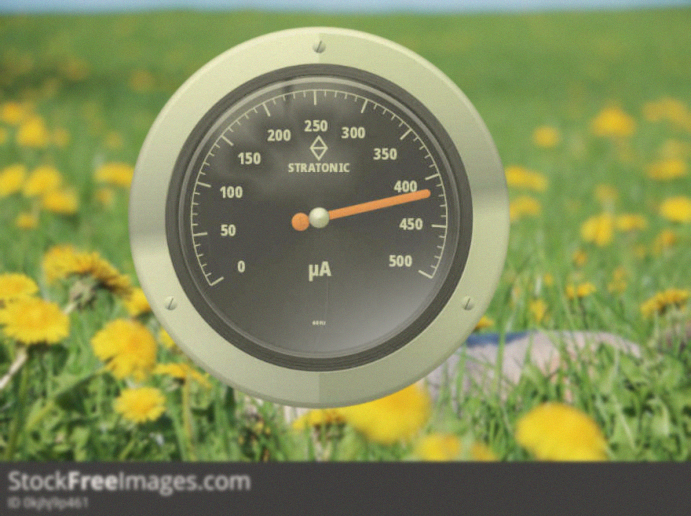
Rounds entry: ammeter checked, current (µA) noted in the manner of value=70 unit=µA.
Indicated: value=415 unit=µA
